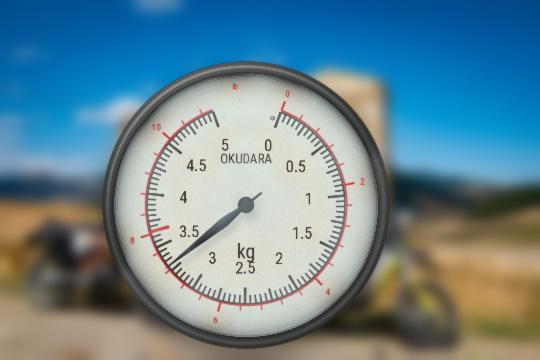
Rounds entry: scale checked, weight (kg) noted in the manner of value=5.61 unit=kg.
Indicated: value=3.3 unit=kg
